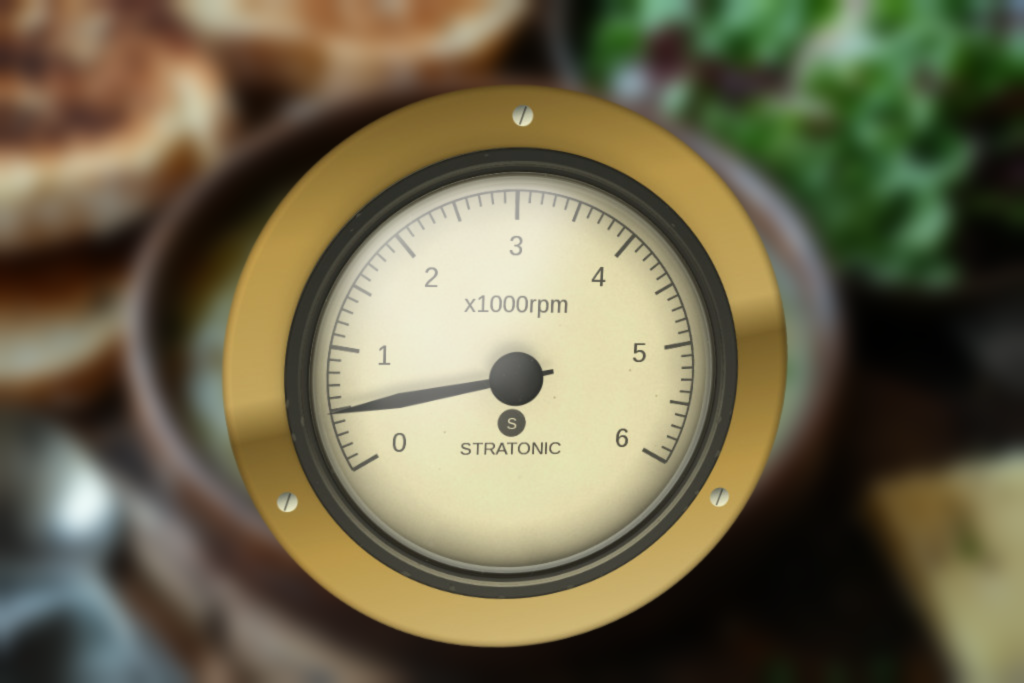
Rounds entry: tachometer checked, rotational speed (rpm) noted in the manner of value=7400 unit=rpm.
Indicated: value=500 unit=rpm
